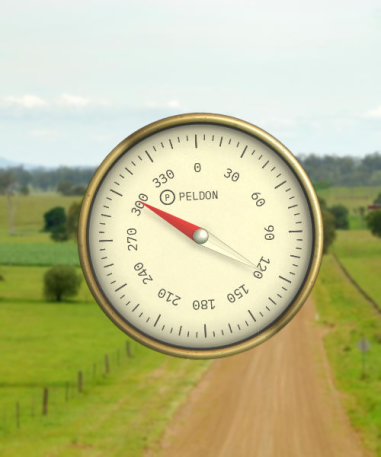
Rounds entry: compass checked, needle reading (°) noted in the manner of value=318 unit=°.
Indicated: value=302.5 unit=°
